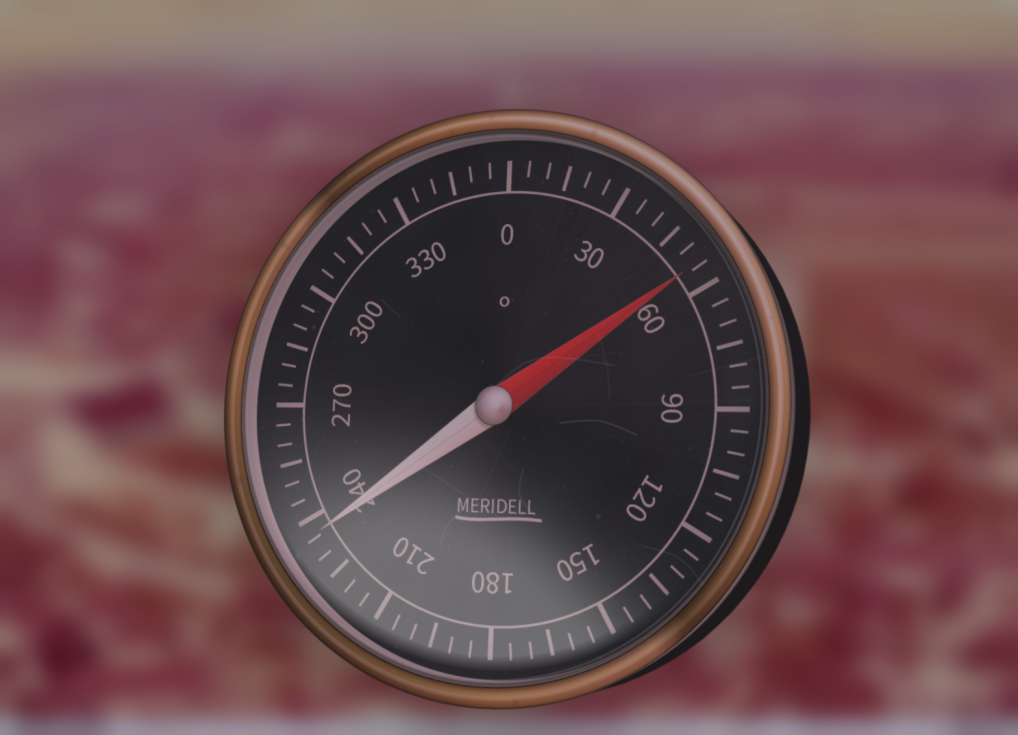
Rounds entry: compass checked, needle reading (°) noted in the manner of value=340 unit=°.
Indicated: value=55 unit=°
